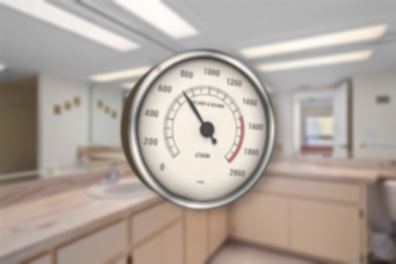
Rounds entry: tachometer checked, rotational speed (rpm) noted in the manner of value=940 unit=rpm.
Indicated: value=700 unit=rpm
